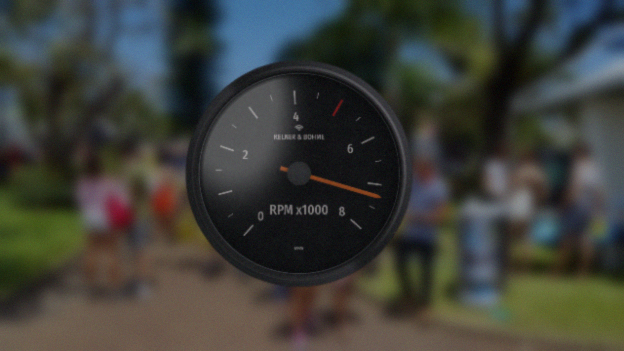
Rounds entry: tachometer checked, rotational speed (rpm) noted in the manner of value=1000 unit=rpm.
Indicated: value=7250 unit=rpm
